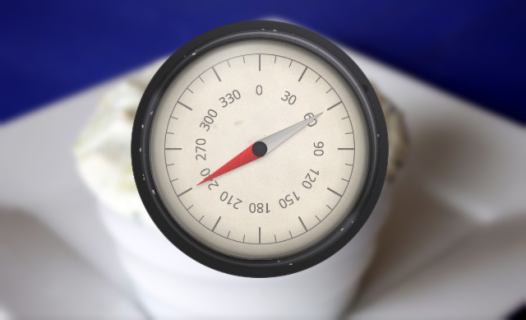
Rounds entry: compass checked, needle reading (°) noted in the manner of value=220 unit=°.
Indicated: value=240 unit=°
